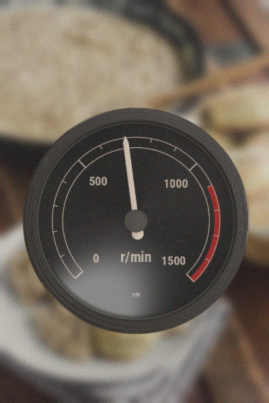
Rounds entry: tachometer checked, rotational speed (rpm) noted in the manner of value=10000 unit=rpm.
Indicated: value=700 unit=rpm
